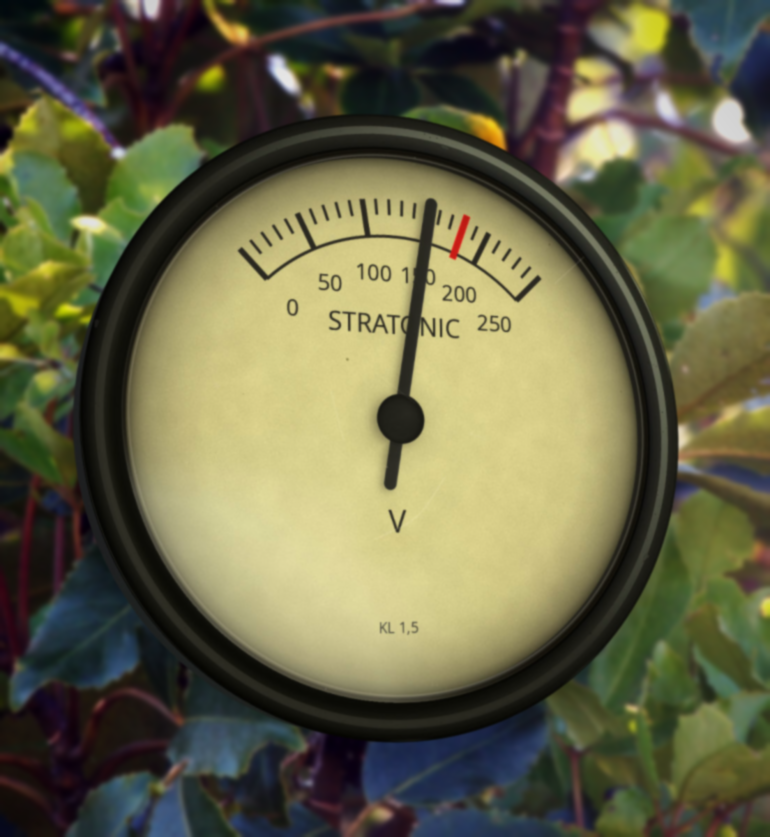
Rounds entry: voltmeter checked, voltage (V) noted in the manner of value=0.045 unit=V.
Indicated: value=150 unit=V
